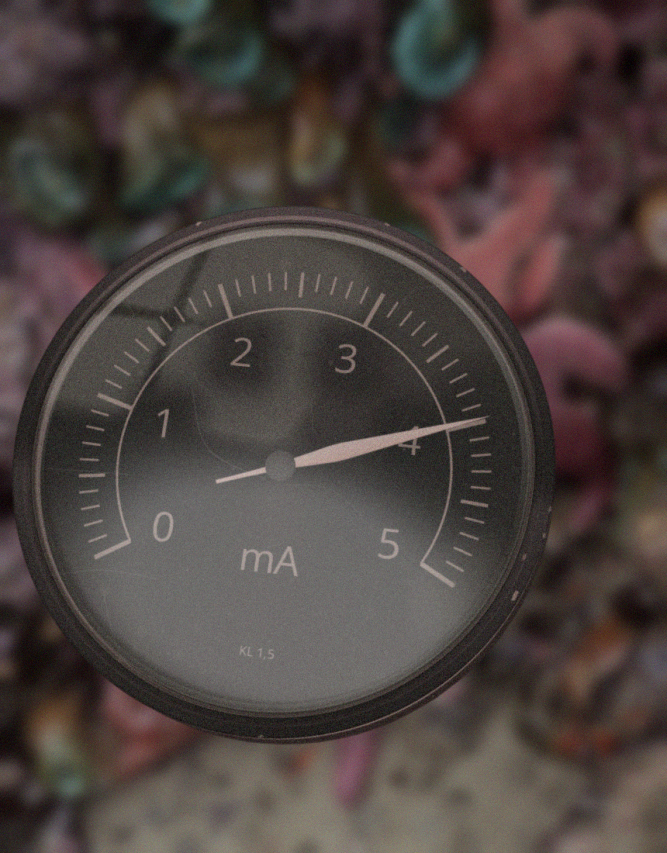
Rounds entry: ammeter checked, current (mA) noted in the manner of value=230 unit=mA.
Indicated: value=4 unit=mA
